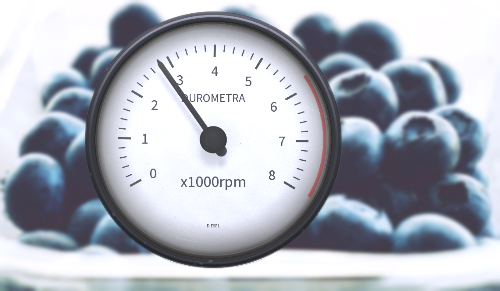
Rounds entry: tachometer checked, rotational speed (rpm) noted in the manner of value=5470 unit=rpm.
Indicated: value=2800 unit=rpm
